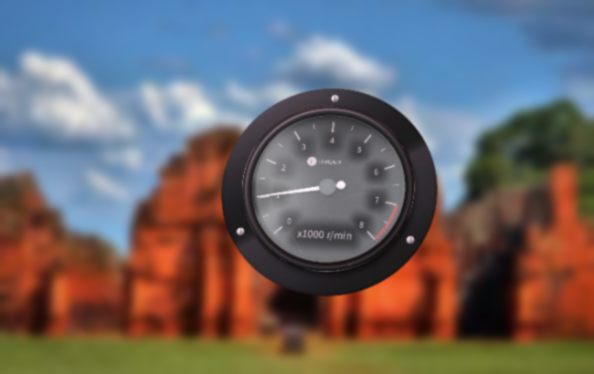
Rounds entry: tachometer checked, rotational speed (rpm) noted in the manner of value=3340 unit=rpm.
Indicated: value=1000 unit=rpm
